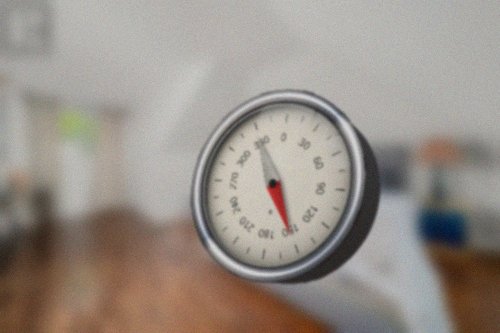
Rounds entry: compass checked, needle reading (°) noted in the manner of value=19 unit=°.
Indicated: value=150 unit=°
